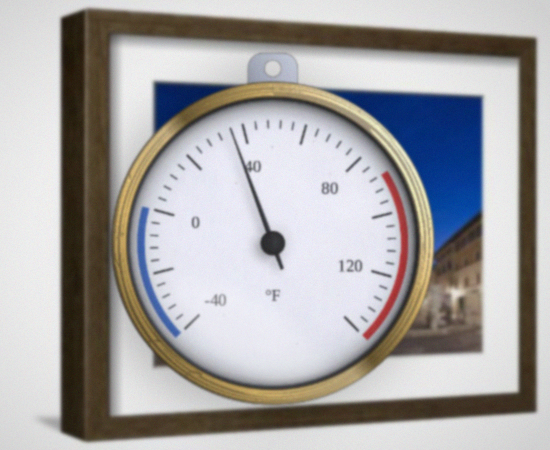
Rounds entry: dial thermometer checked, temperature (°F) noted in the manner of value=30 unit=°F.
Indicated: value=36 unit=°F
